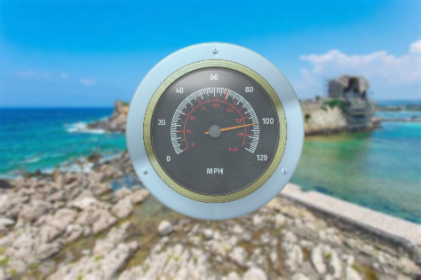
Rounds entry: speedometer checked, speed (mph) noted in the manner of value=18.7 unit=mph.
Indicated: value=100 unit=mph
